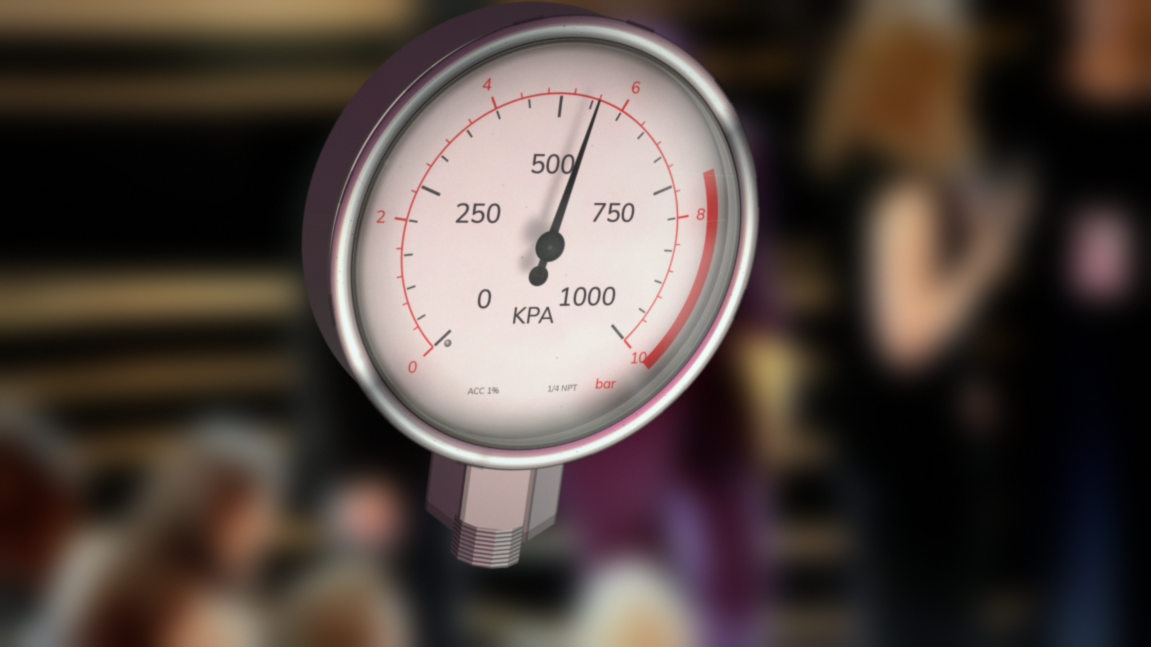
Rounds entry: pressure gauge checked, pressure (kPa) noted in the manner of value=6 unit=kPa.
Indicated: value=550 unit=kPa
